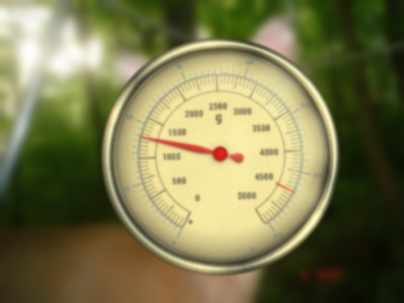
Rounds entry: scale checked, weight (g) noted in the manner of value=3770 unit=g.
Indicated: value=1250 unit=g
